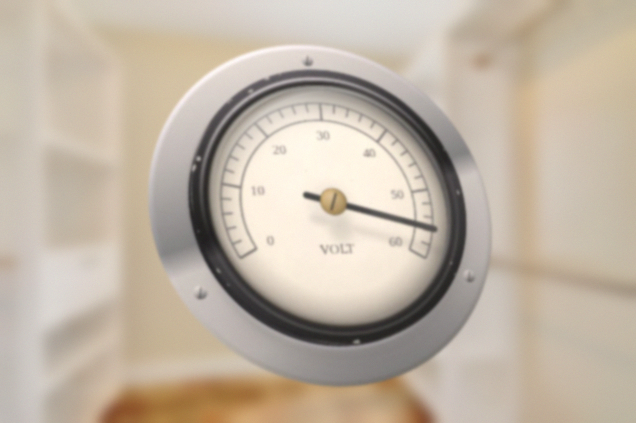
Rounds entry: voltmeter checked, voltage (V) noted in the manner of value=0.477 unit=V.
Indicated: value=56 unit=V
